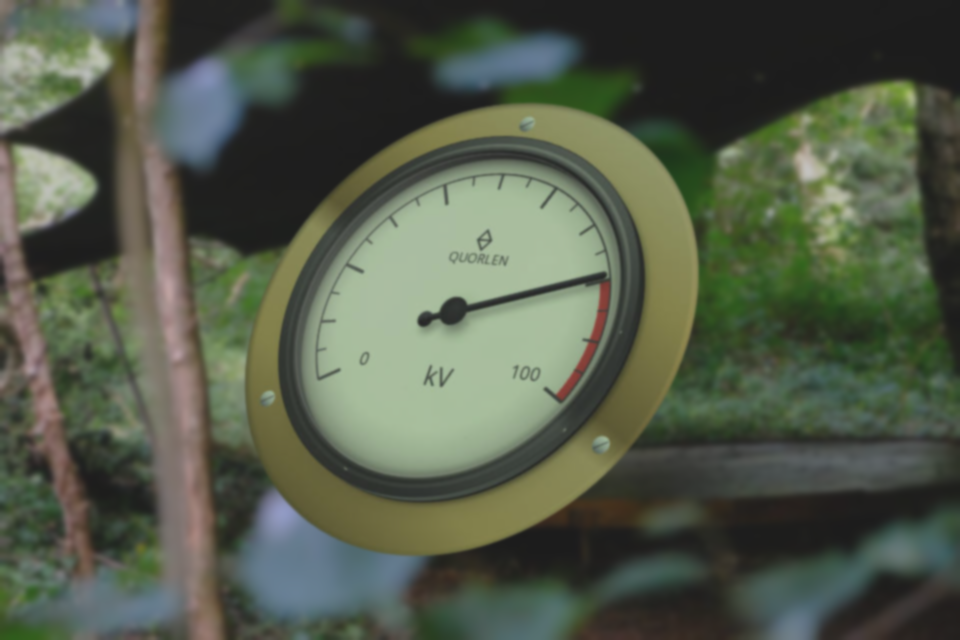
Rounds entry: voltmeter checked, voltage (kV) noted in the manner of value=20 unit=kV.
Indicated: value=80 unit=kV
